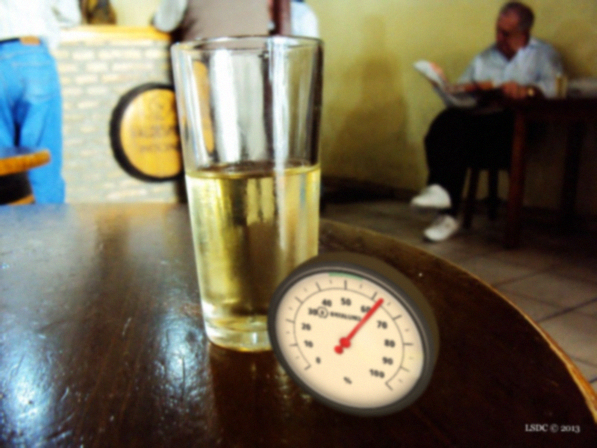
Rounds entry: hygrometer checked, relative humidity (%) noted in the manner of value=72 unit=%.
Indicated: value=62.5 unit=%
